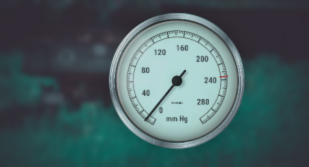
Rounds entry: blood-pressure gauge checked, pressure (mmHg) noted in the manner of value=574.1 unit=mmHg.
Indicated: value=10 unit=mmHg
